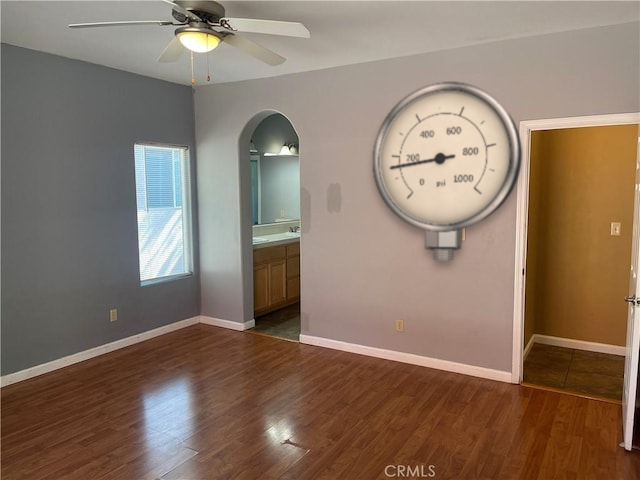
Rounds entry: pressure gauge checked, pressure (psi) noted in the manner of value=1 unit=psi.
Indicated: value=150 unit=psi
